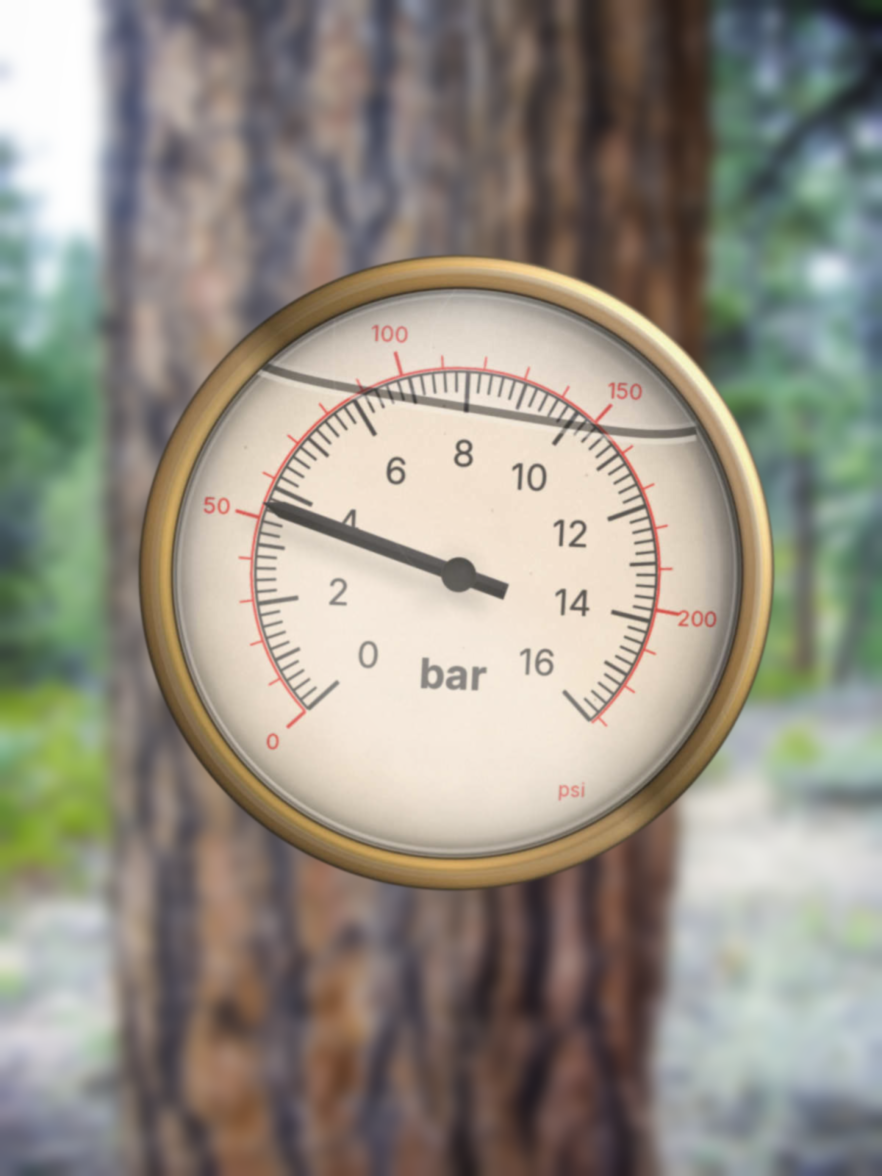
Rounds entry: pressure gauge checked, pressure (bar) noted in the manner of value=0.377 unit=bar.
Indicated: value=3.7 unit=bar
